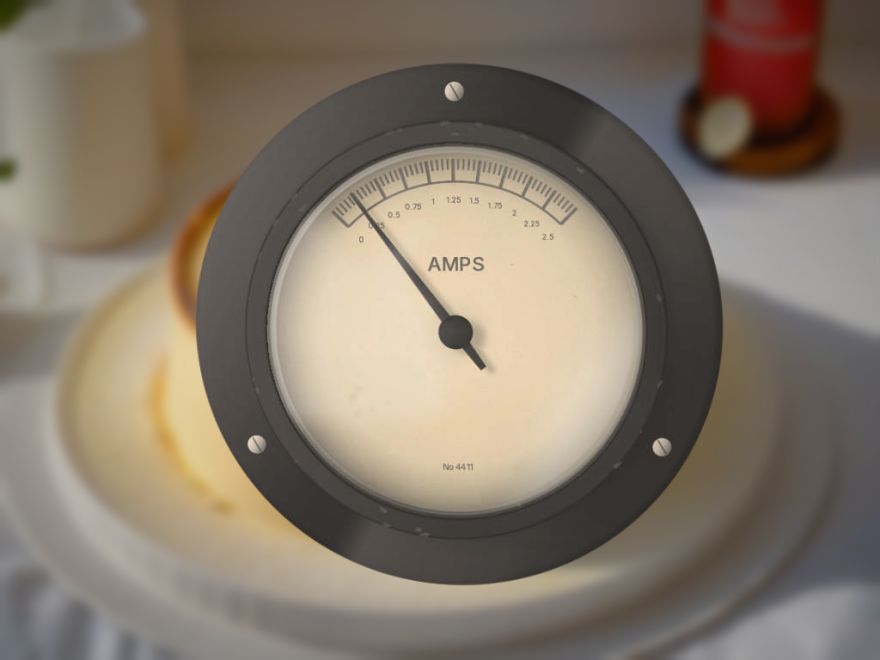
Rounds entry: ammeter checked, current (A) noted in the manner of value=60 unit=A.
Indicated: value=0.25 unit=A
